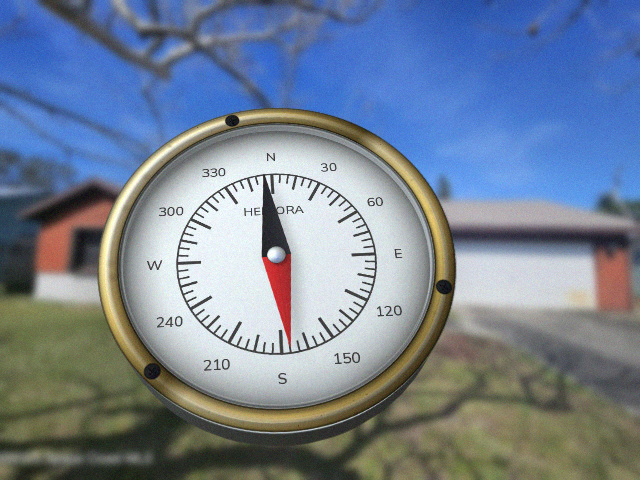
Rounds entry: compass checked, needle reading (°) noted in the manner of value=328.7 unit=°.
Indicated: value=175 unit=°
